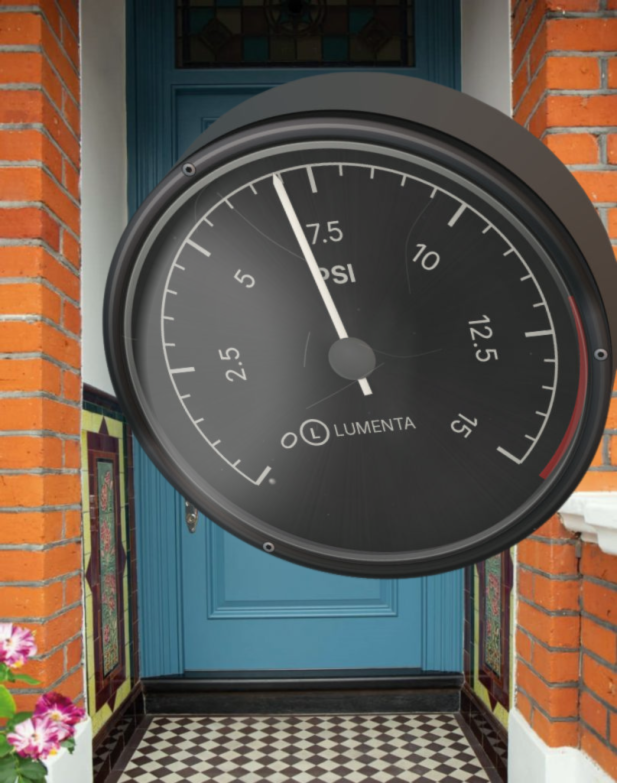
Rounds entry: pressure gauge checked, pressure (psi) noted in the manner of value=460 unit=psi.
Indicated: value=7 unit=psi
